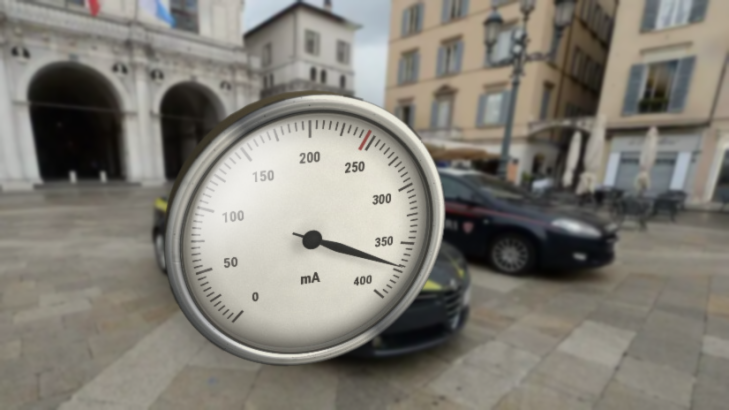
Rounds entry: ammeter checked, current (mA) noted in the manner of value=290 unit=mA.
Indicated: value=370 unit=mA
